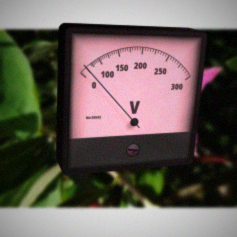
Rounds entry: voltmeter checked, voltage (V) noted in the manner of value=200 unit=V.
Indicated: value=50 unit=V
